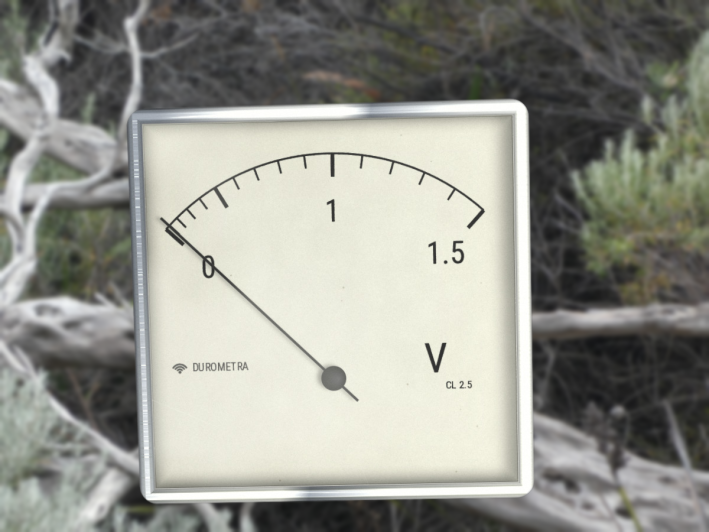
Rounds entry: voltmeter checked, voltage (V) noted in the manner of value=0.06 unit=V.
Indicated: value=0.1 unit=V
